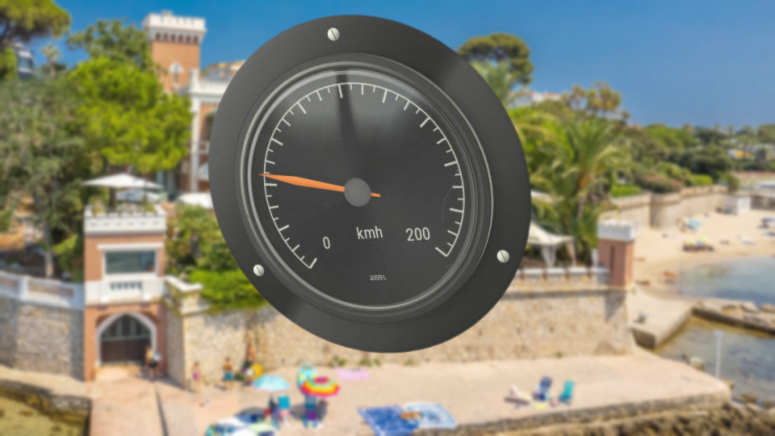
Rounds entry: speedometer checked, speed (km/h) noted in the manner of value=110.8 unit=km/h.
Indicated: value=45 unit=km/h
